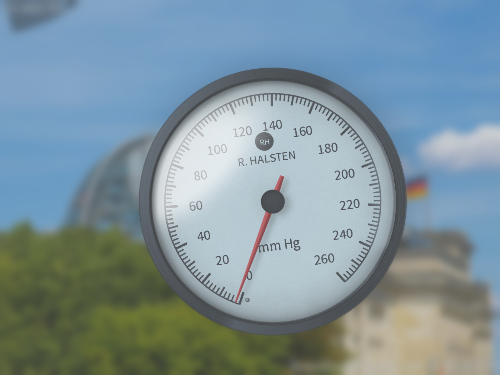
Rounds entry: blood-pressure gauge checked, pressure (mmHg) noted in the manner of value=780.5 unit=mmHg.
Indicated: value=2 unit=mmHg
